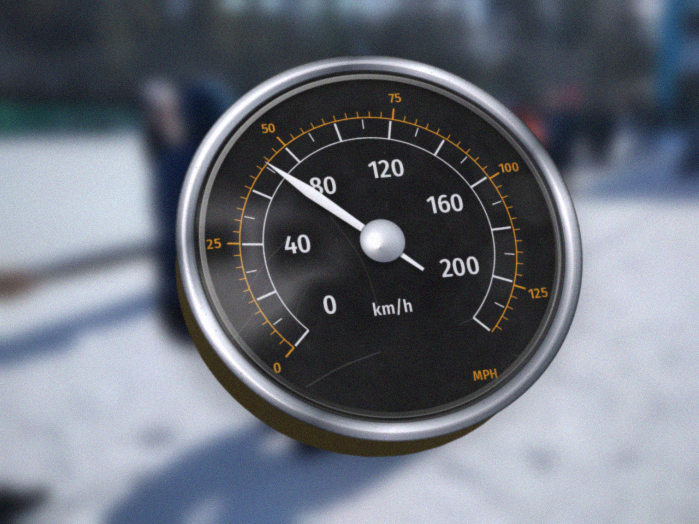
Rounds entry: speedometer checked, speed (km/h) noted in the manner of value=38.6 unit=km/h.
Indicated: value=70 unit=km/h
